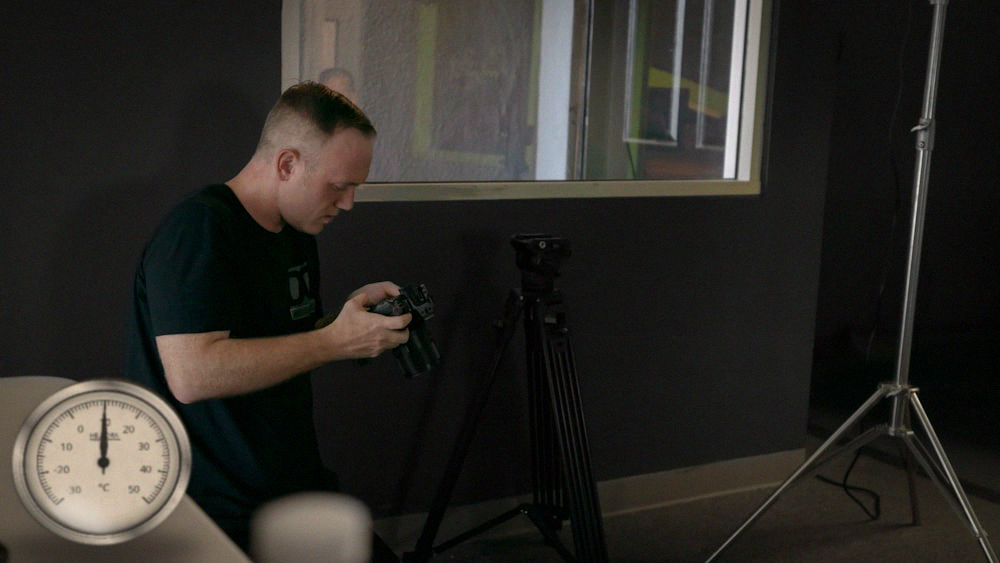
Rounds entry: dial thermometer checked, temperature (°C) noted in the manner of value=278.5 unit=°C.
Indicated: value=10 unit=°C
